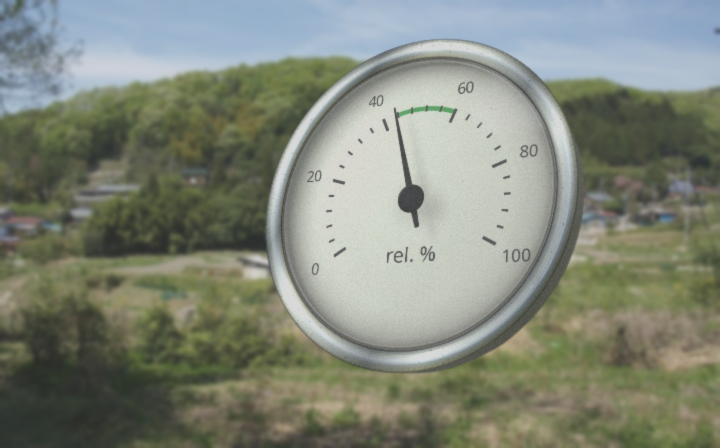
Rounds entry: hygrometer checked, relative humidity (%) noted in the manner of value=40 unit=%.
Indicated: value=44 unit=%
